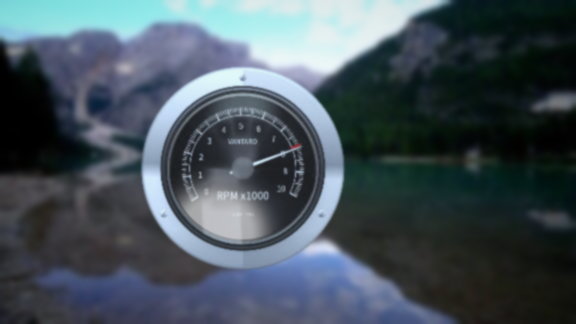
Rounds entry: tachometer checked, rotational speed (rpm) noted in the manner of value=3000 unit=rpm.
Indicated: value=8000 unit=rpm
